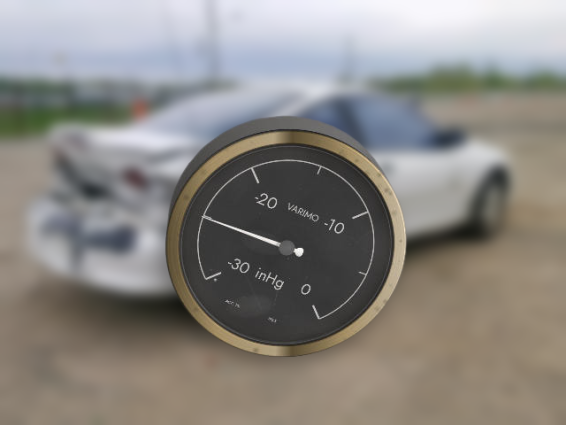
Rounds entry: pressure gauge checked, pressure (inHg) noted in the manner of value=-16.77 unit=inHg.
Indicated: value=-25 unit=inHg
